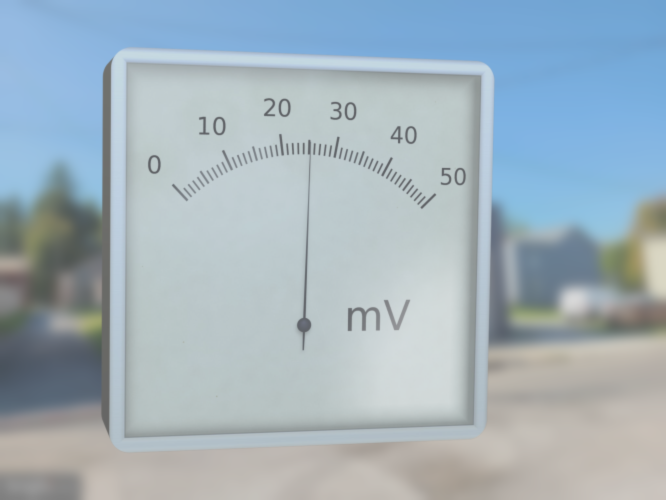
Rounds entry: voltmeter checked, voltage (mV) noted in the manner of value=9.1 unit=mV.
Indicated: value=25 unit=mV
